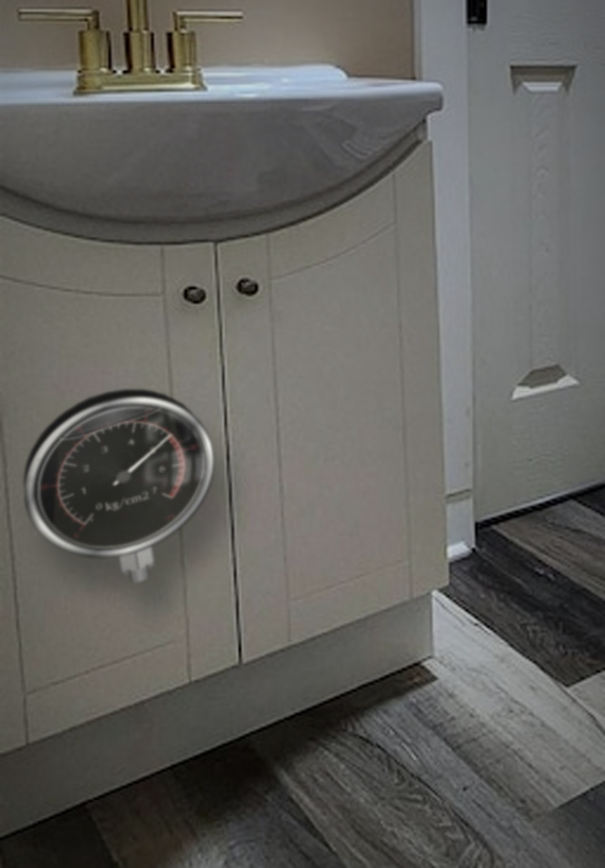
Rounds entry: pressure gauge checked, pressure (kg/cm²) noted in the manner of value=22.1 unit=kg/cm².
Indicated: value=5 unit=kg/cm²
